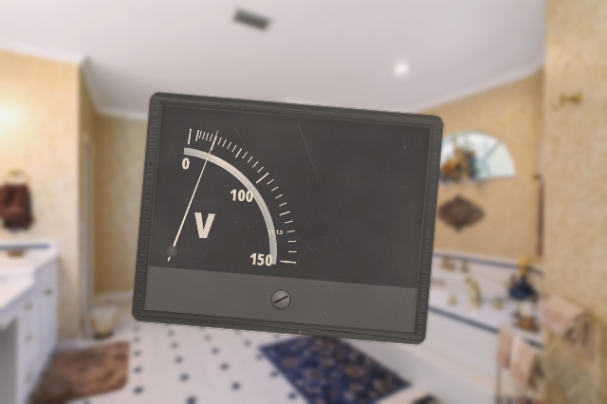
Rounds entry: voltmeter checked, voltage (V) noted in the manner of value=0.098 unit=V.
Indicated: value=50 unit=V
